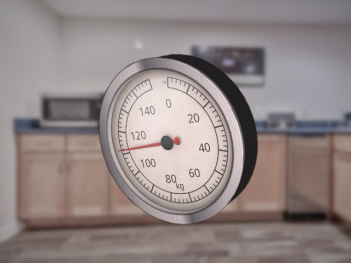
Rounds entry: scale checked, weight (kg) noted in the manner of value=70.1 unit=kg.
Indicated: value=112 unit=kg
